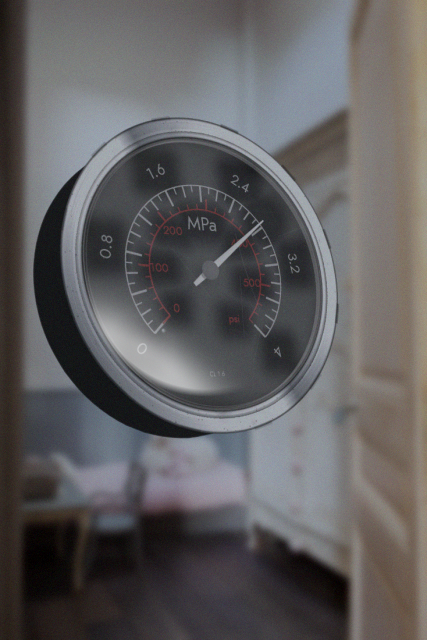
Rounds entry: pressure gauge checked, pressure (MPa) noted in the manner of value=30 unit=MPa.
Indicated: value=2.75 unit=MPa
